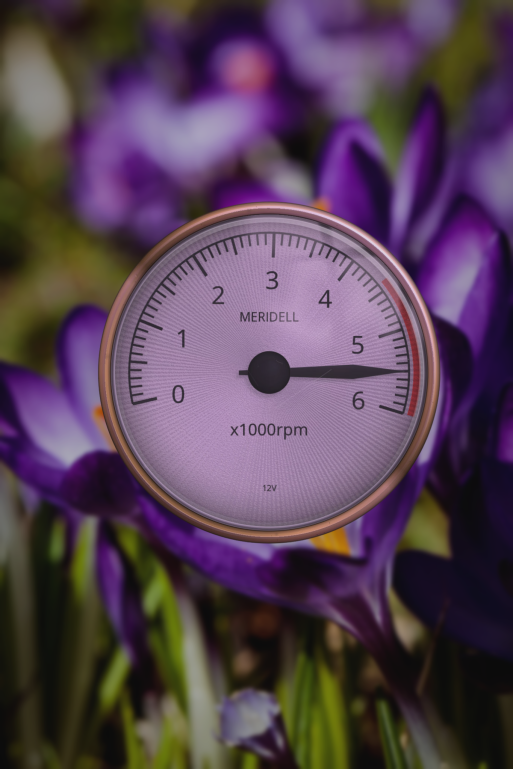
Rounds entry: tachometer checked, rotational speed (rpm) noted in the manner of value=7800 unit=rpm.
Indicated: value=5500 unit=rpm
